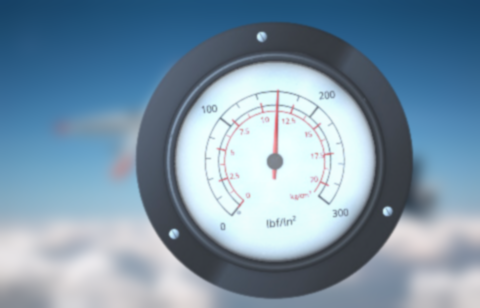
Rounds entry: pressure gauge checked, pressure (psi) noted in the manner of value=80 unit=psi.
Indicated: value=160 unit=psi
